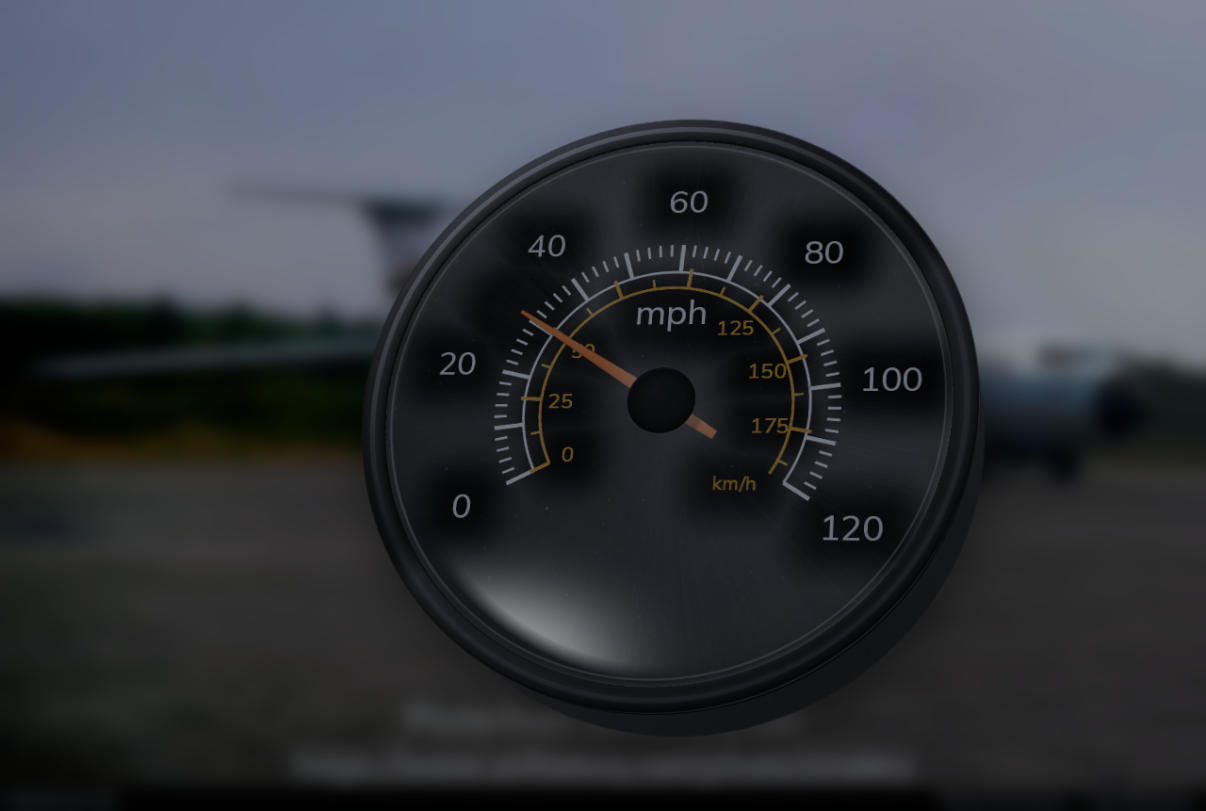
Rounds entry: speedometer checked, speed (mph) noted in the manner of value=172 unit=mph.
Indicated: value=30 unit=mph
